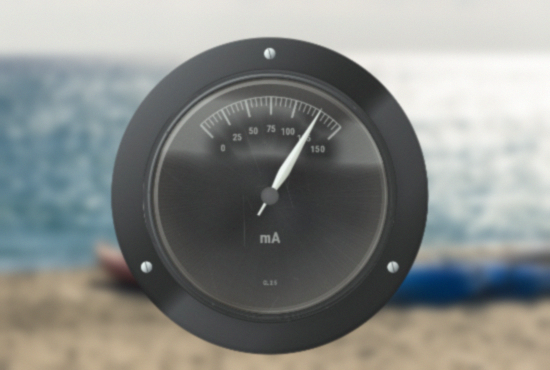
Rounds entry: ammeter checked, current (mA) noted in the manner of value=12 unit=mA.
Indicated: value=125 unit=mA
